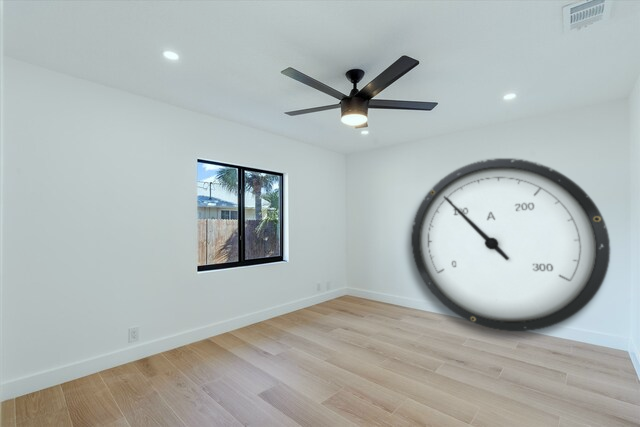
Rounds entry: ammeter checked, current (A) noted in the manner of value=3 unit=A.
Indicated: value=100 unit=A
